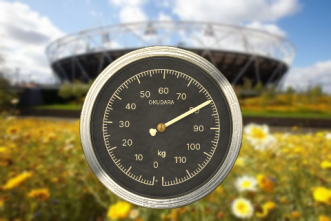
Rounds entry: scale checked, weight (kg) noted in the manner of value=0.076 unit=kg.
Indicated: value=80 unit=kg
